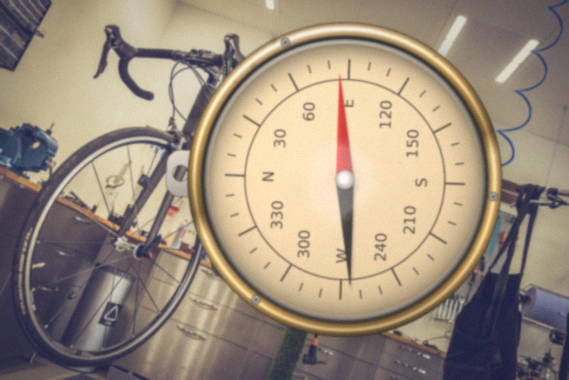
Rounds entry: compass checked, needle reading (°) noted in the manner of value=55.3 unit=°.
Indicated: value=85 unit=°
